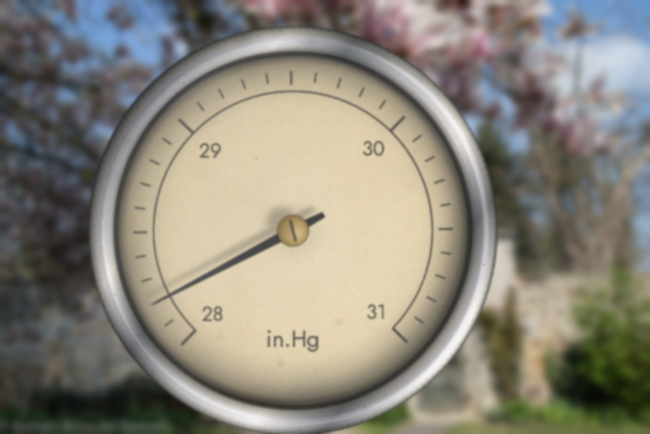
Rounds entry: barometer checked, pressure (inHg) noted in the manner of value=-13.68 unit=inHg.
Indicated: value=28.2 unit=inHg
